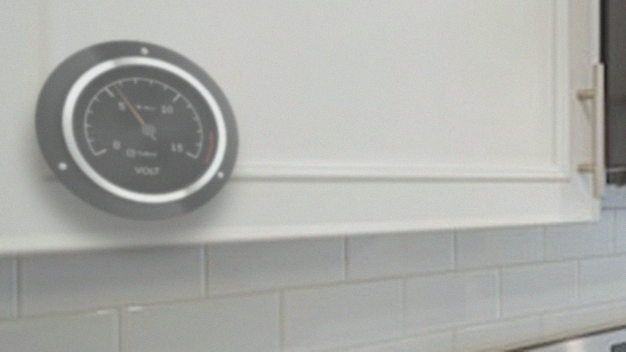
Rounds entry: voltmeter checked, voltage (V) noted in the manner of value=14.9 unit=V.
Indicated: value=5.5 unit=V
